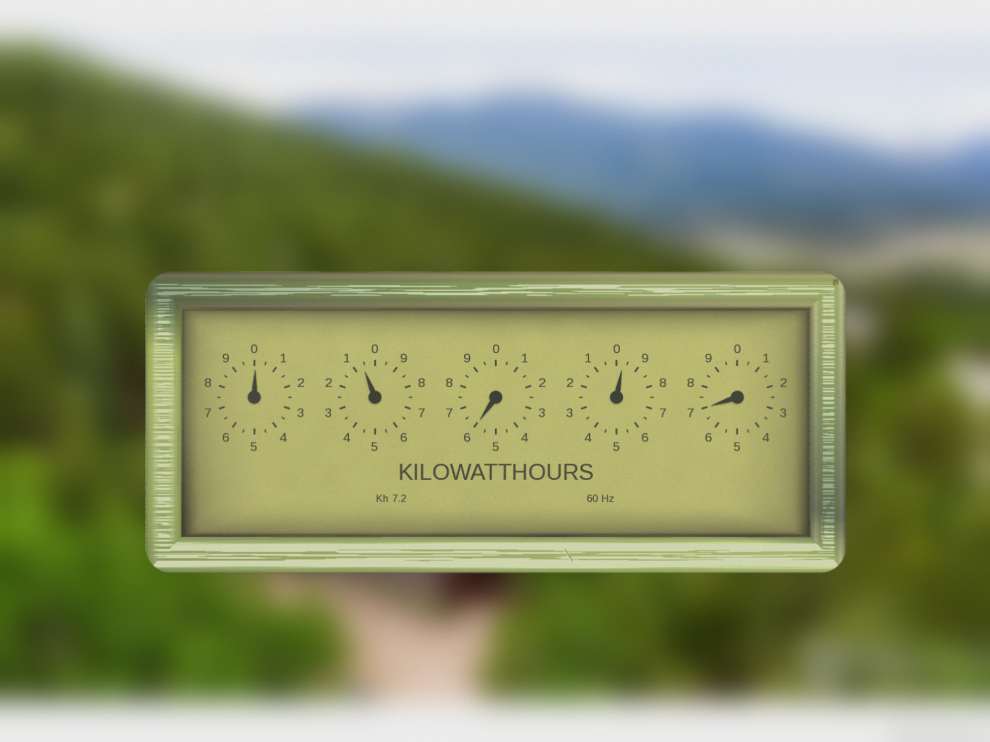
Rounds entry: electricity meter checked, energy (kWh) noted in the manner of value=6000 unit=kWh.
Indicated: value=597 unit=kWh
